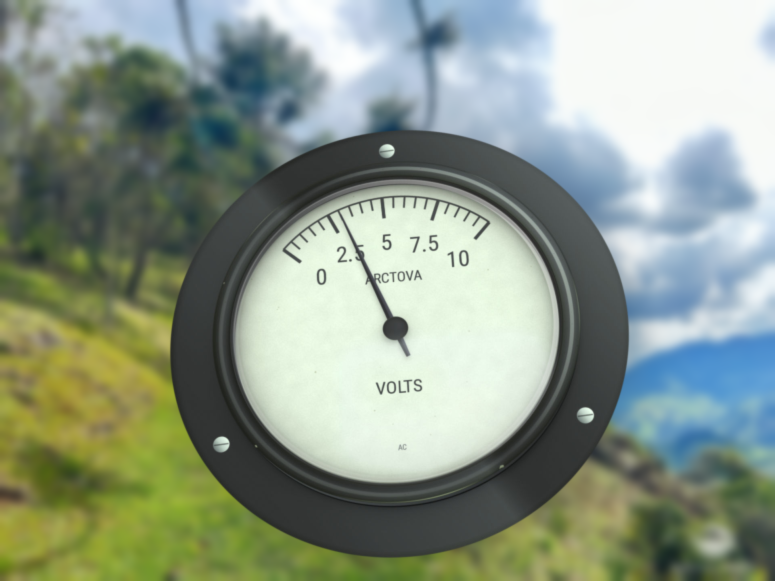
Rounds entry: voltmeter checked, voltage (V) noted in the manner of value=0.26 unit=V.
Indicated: value=3 unit=V
